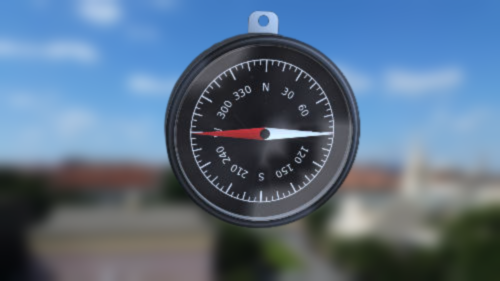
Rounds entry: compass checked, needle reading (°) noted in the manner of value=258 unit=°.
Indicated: value=270 unit=°
